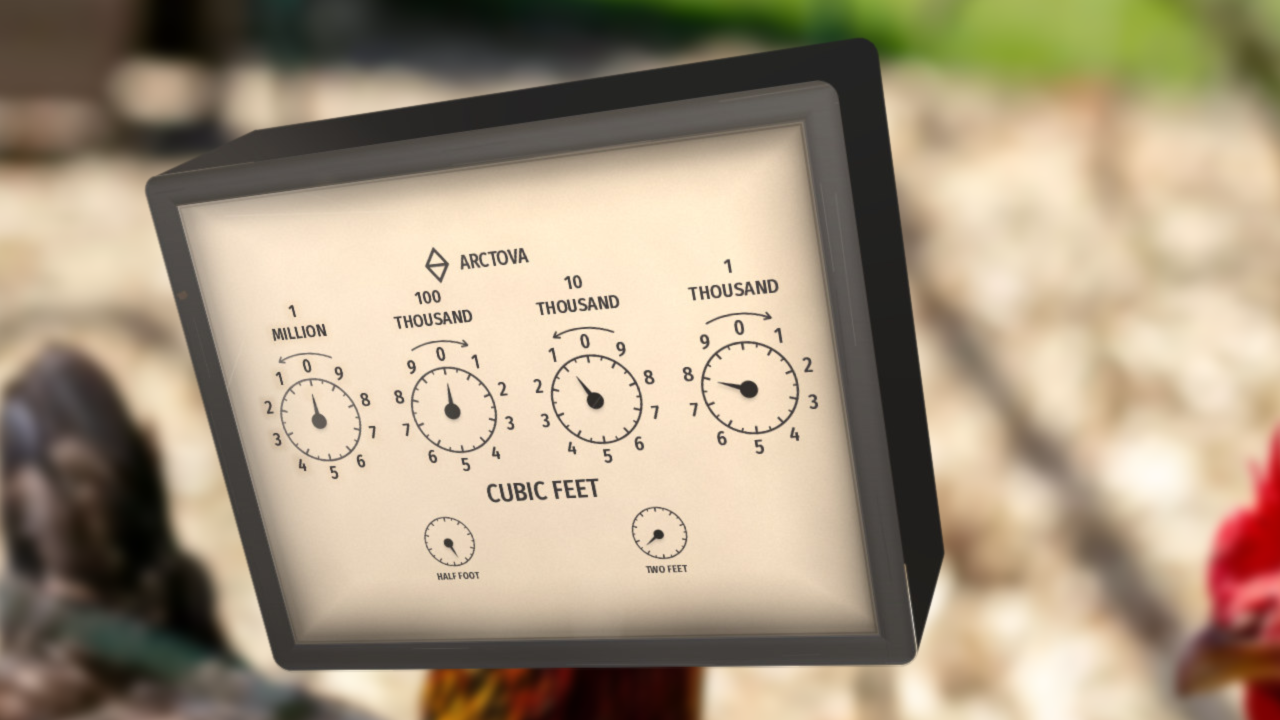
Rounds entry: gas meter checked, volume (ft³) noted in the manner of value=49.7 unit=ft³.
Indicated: value=800 unit=ft³
